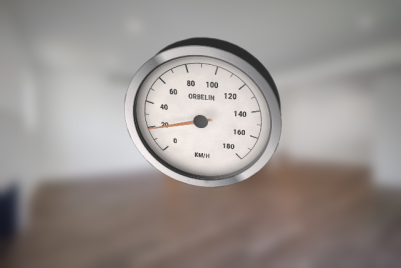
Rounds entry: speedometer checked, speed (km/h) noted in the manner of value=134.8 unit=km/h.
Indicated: value=20 unit=km/h
